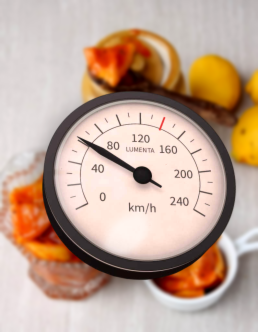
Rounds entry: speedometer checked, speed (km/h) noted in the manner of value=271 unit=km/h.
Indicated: value=60 unit=km/h
